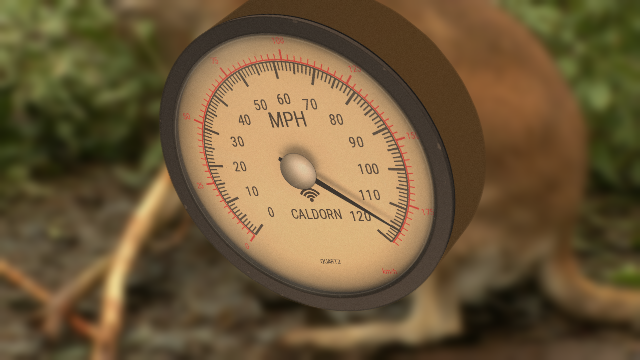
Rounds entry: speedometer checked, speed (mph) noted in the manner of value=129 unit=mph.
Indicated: value=115 unit=mph
